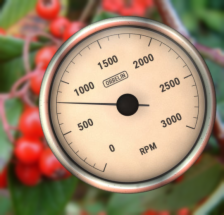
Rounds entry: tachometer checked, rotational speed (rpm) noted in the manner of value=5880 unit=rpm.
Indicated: value=800 unit=rpm
